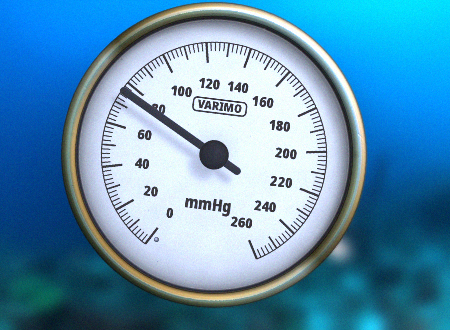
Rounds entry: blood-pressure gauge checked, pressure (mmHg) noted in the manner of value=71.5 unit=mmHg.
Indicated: value=76 unit=mmHg
